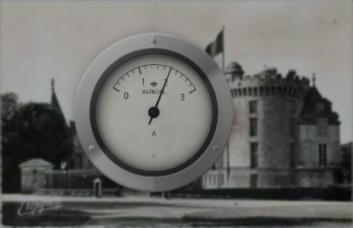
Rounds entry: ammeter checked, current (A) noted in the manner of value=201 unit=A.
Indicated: value=2 unit=A
